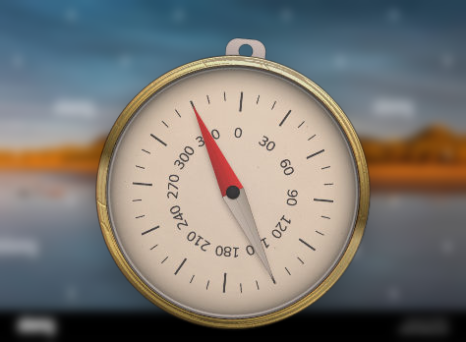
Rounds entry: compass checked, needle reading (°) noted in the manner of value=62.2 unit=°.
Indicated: value=330 unit=°
